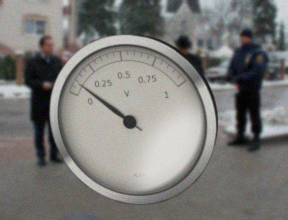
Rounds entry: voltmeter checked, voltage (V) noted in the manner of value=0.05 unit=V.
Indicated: value=0.1 unit=V
